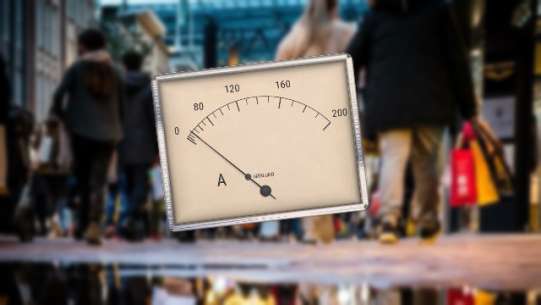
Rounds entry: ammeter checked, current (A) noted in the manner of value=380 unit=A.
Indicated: value=40 unit=A
